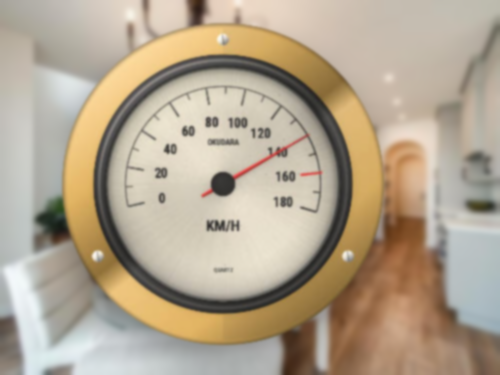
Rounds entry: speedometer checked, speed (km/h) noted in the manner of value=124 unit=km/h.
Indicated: value=140 unit=km/h
